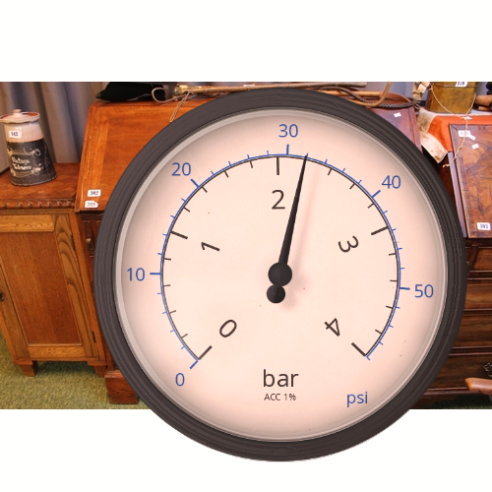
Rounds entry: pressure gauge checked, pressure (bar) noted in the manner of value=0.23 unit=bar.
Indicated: value=2.2 unit=bar
